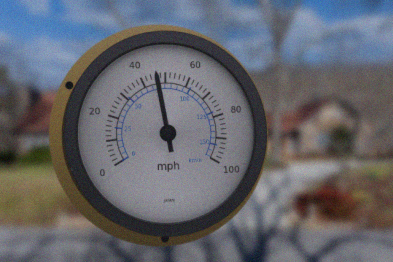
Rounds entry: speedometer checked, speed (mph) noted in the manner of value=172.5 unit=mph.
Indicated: value=46 unit=mph
